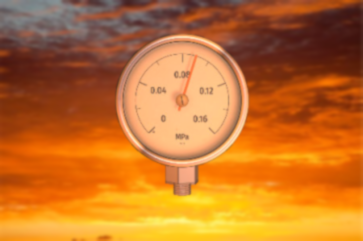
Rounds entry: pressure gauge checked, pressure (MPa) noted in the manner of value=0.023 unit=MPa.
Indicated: value=0.09 unit=MPa
